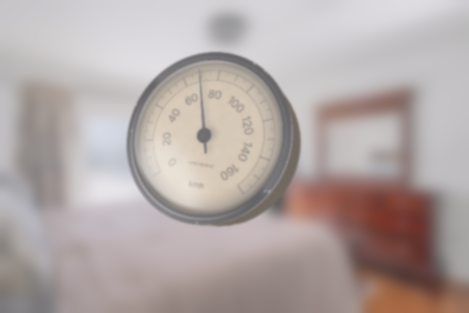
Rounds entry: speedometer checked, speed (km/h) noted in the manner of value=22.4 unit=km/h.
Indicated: value=70 unit=km/h
